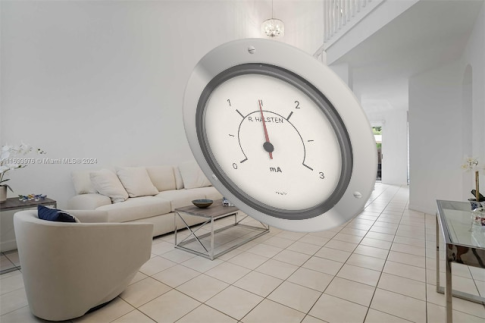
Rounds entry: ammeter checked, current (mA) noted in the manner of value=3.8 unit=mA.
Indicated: value=1.5 unit=mA
